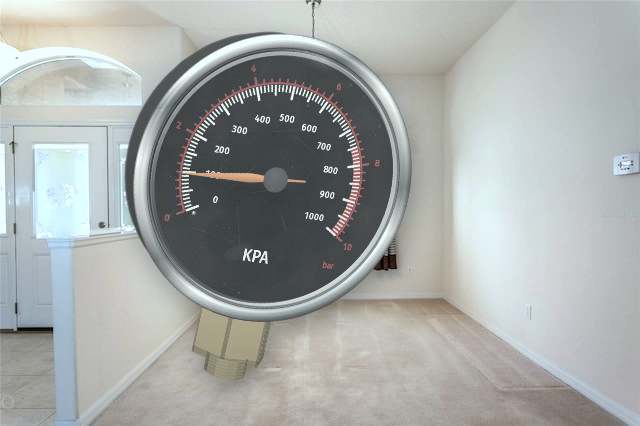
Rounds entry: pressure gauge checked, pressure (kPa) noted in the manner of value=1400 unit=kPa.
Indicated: value=100 unit=kPa
